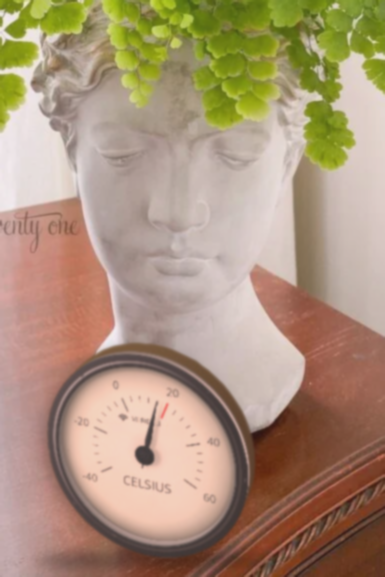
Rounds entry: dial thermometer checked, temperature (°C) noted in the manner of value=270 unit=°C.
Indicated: value=16 unit=°C
